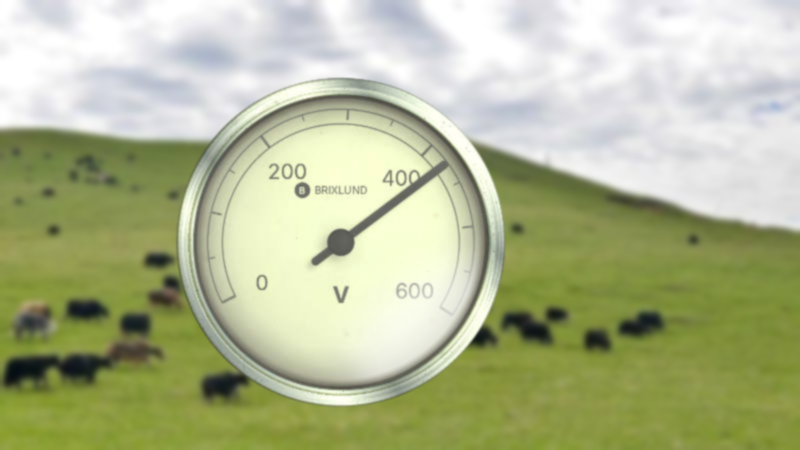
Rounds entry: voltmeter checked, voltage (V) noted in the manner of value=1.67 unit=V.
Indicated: value=425 unit=V
